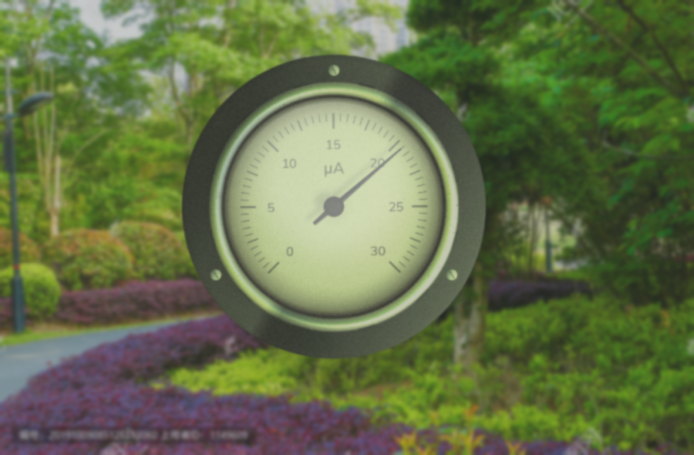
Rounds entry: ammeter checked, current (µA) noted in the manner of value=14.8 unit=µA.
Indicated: value=20.5 unit=µA
